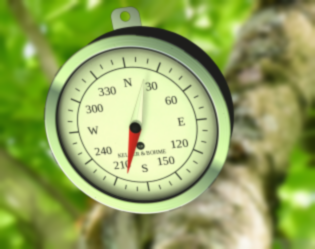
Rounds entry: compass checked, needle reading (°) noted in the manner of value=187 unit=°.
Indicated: value=200 unit=°
